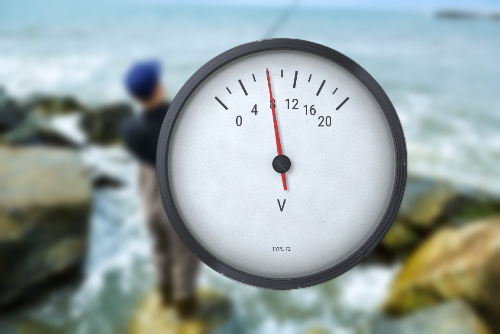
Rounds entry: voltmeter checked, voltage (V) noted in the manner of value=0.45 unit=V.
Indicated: value=8 unit=V
